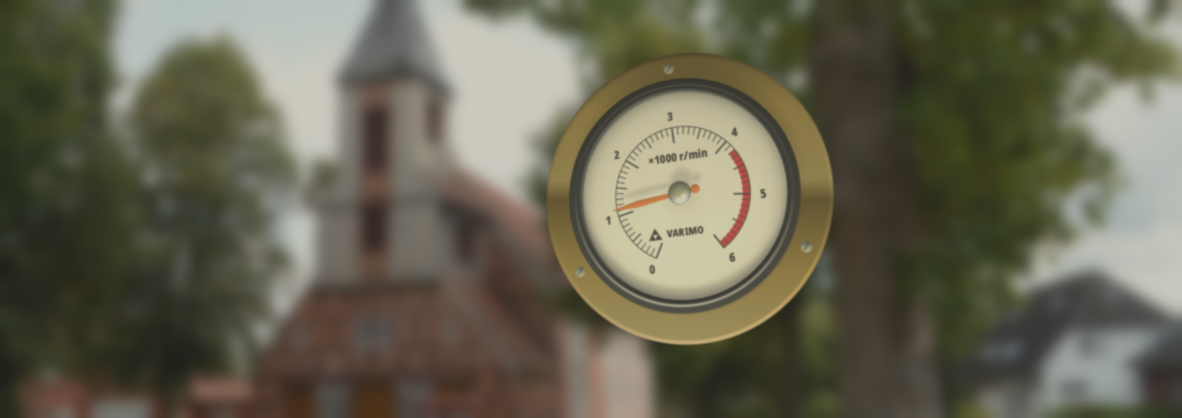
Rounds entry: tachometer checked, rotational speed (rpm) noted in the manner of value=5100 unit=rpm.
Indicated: value=1100 unit=rpm
